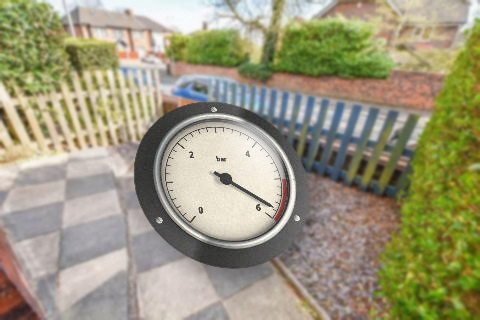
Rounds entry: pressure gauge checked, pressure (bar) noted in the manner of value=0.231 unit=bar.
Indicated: value=5.8 unit=bar
